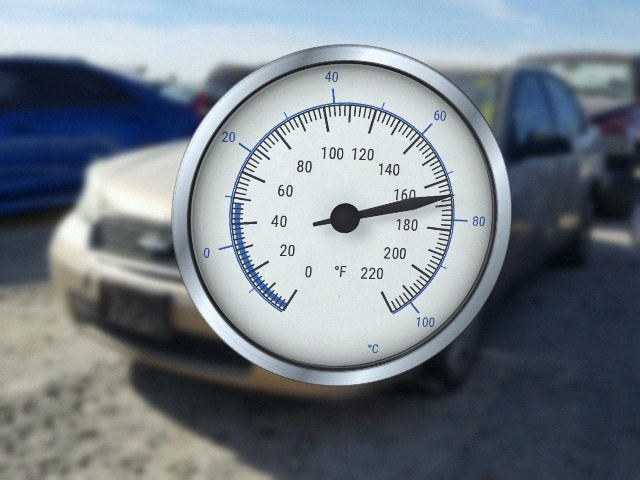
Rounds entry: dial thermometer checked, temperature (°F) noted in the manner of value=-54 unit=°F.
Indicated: value=166 unit=°F
